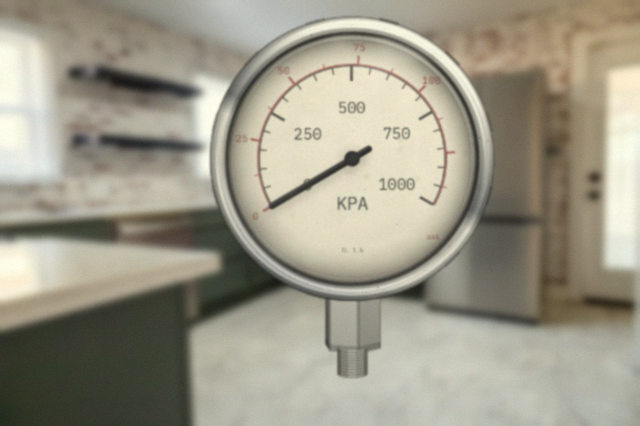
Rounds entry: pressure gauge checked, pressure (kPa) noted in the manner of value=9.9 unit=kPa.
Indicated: value=0 unit=kPa
